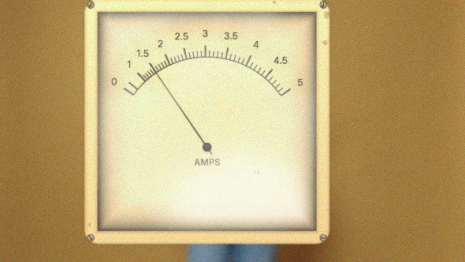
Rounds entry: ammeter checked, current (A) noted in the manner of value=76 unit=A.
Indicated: value=1.5 unit=A
